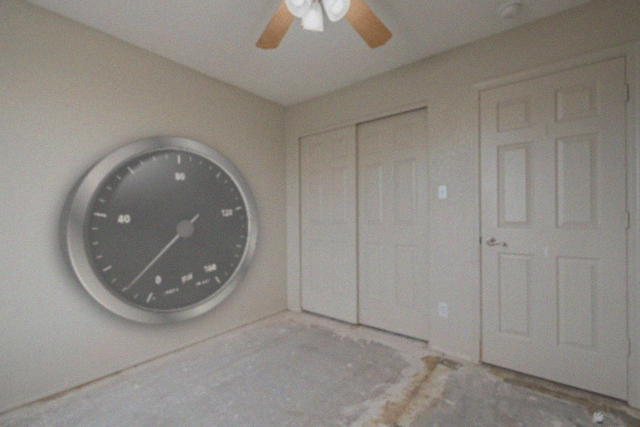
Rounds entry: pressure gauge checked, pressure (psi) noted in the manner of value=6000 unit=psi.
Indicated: value=10 unit=psi
